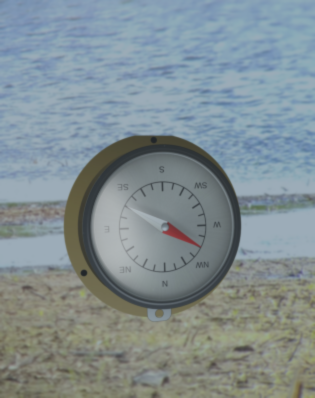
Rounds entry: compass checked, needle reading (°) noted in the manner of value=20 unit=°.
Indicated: value=300 unit=°
